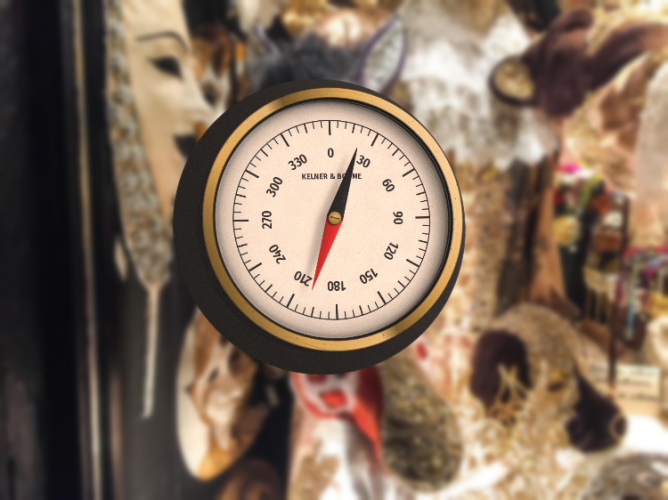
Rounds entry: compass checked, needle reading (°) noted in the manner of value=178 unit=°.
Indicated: value=200 unit=°
